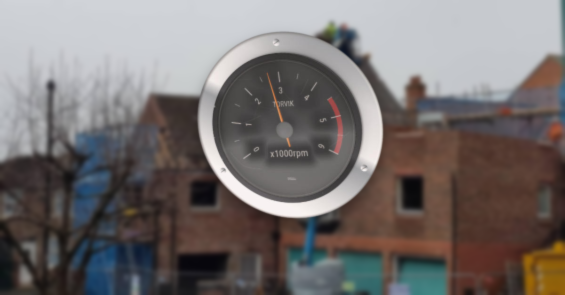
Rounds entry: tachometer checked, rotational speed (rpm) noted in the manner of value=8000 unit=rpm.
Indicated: value=2750 unit=rpm
